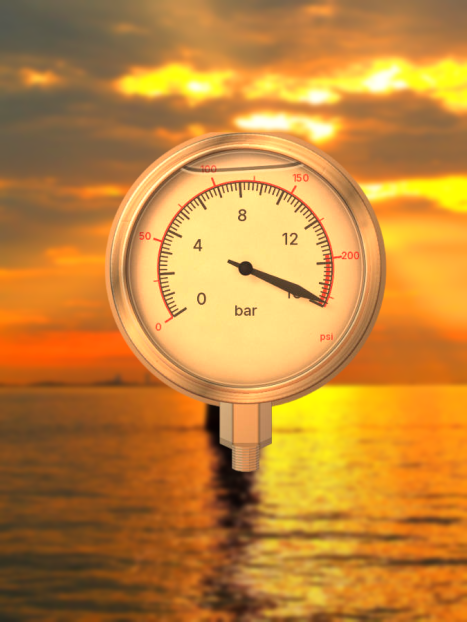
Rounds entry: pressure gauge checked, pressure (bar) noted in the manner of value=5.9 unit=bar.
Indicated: value=15.8 unit=bar
